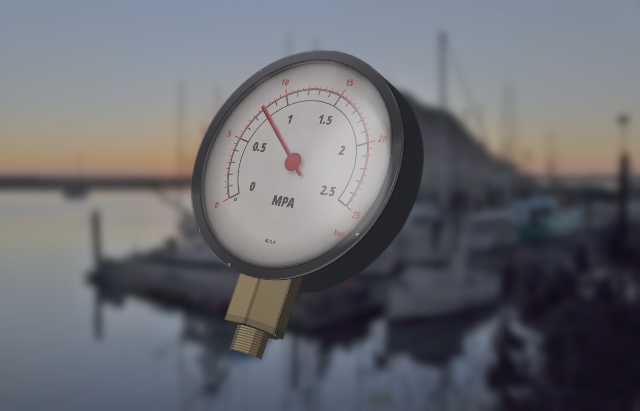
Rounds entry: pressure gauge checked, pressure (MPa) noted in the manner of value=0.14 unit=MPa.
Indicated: value=0.8 unit=MPa
